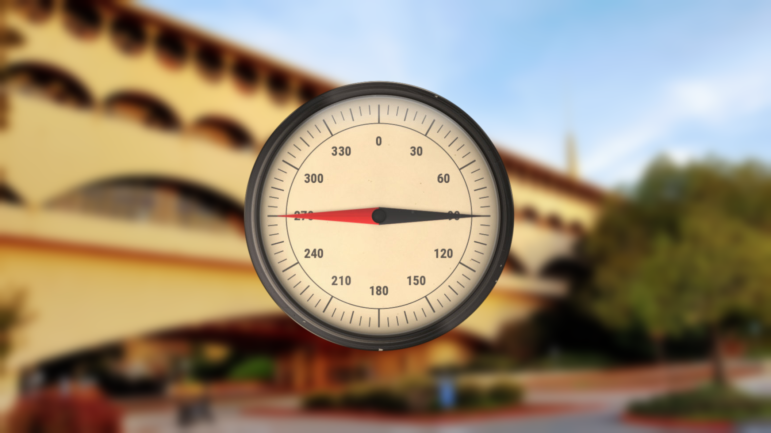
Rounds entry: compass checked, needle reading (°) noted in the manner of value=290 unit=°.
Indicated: value=270 unit=°
